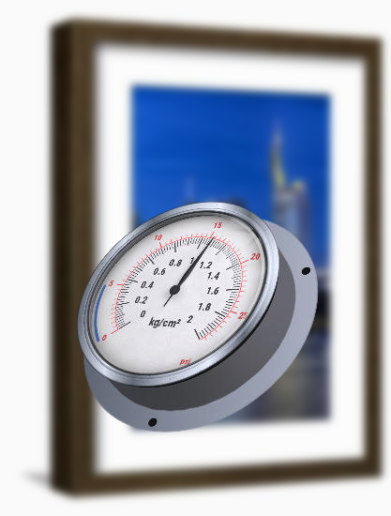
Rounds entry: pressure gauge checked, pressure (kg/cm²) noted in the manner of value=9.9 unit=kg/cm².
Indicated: value=1.1 unit=kg/cm²
